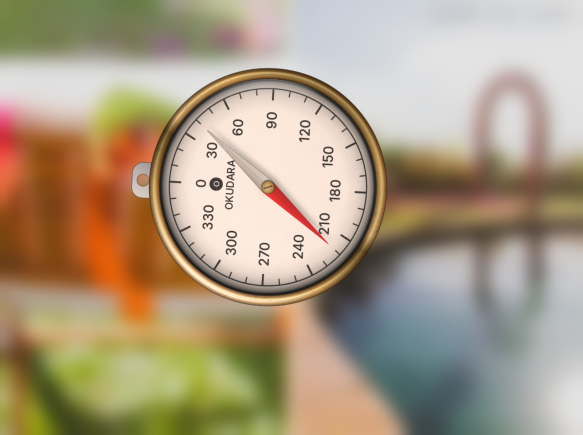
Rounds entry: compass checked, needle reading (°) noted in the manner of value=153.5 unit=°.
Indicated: value=220 unit=°
